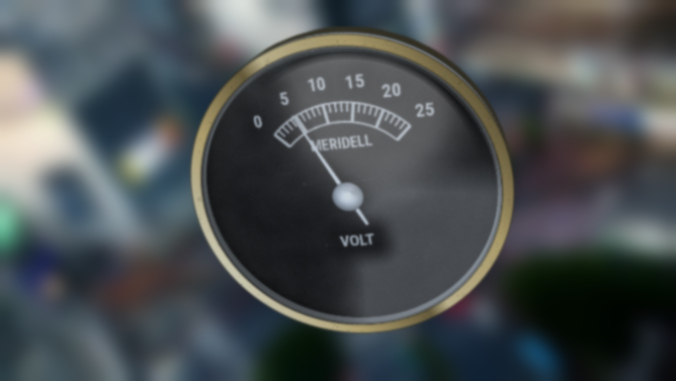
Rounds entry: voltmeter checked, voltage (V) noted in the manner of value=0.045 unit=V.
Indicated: value=5 unit=V
